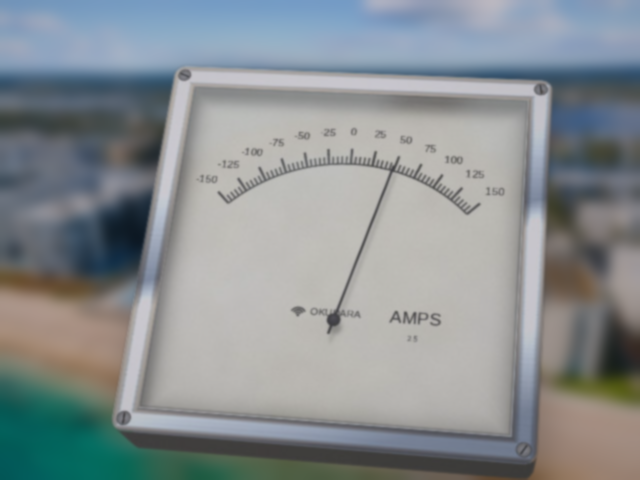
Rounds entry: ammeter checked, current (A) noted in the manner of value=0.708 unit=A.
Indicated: value=50 unit=A
